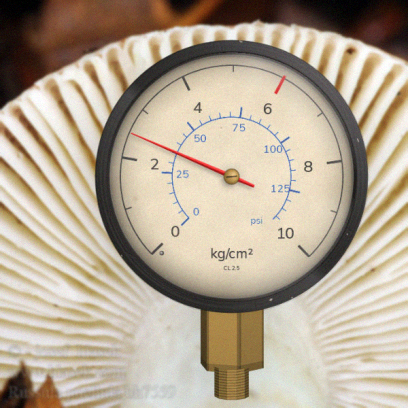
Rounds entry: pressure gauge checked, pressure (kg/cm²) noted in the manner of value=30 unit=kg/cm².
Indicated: value=2.5 unit=kg/cm²
